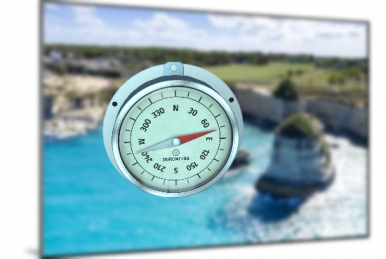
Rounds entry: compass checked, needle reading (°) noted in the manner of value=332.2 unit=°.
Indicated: value=75 unit=°
